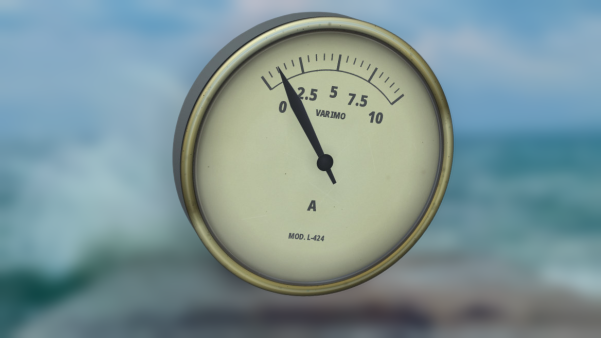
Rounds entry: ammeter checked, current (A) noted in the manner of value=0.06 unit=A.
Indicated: value=1 unit=A
